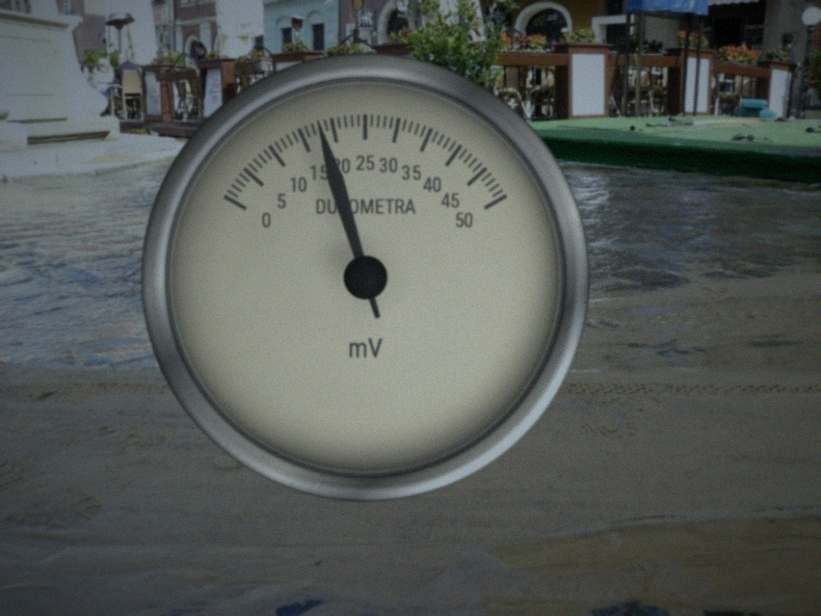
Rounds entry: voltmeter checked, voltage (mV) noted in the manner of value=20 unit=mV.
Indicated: value=18 unit=mV
